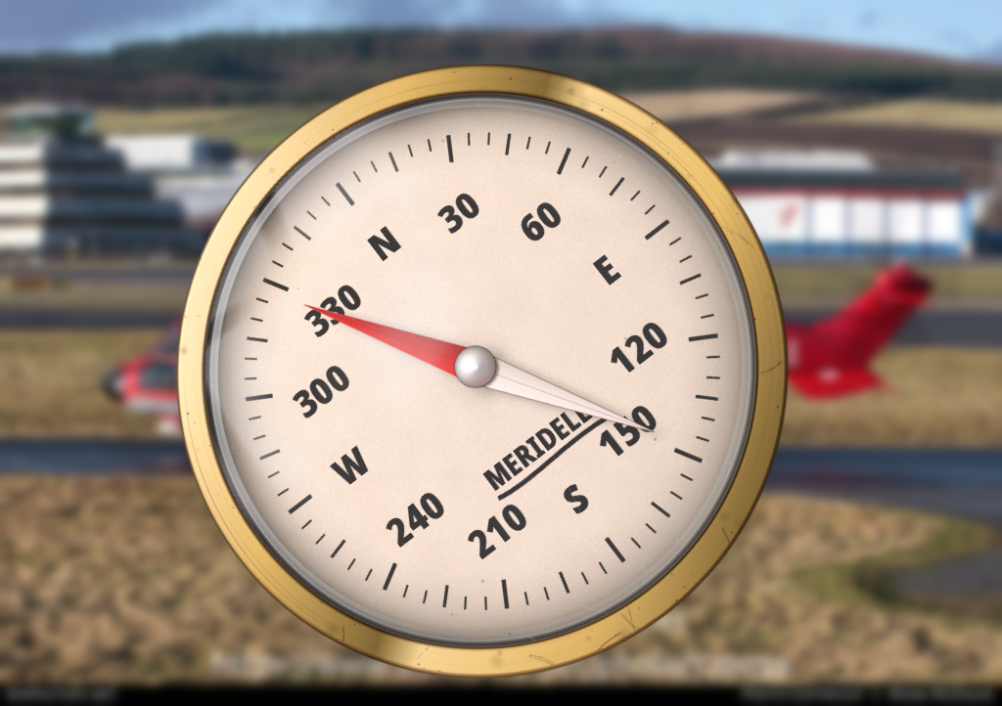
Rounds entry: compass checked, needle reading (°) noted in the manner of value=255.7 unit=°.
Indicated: value=327.5 unit=°
